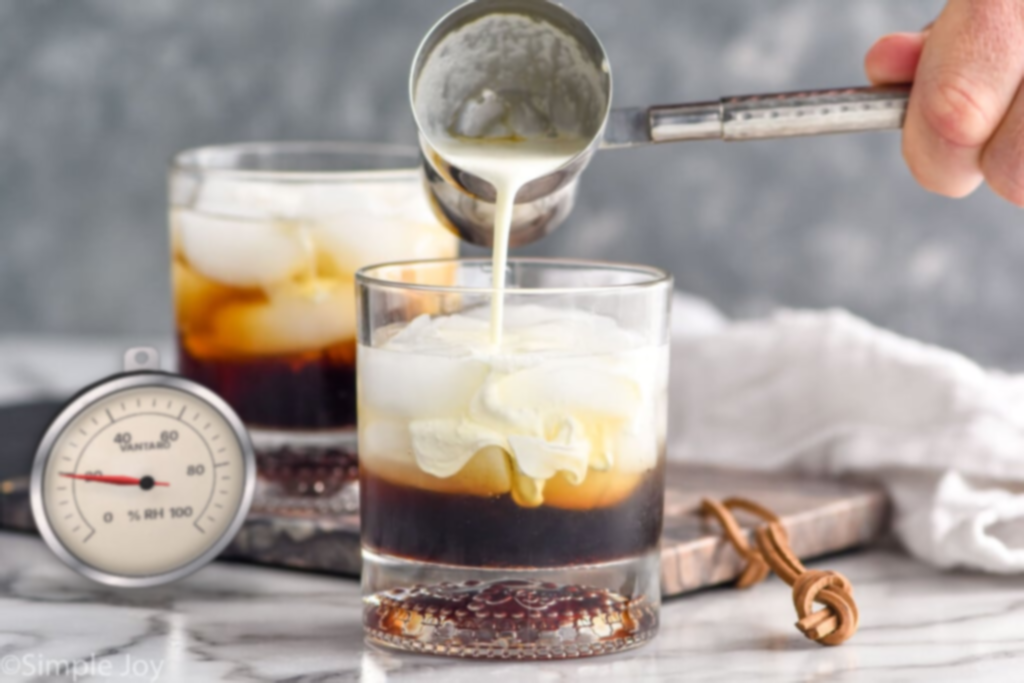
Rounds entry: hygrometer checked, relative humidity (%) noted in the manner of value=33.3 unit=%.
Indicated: value=20 unit=%
